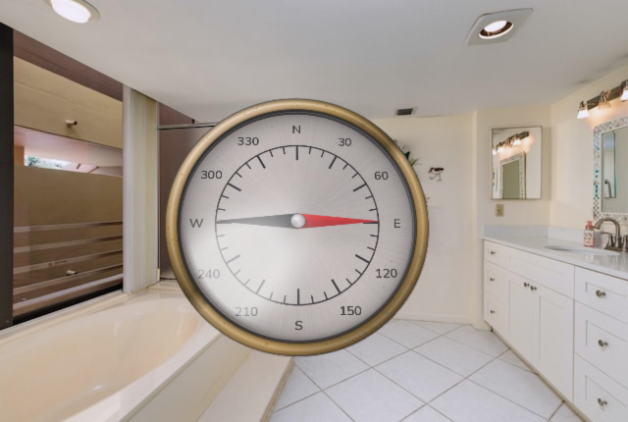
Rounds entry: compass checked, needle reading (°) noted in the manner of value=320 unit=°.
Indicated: value=90 unit=°
